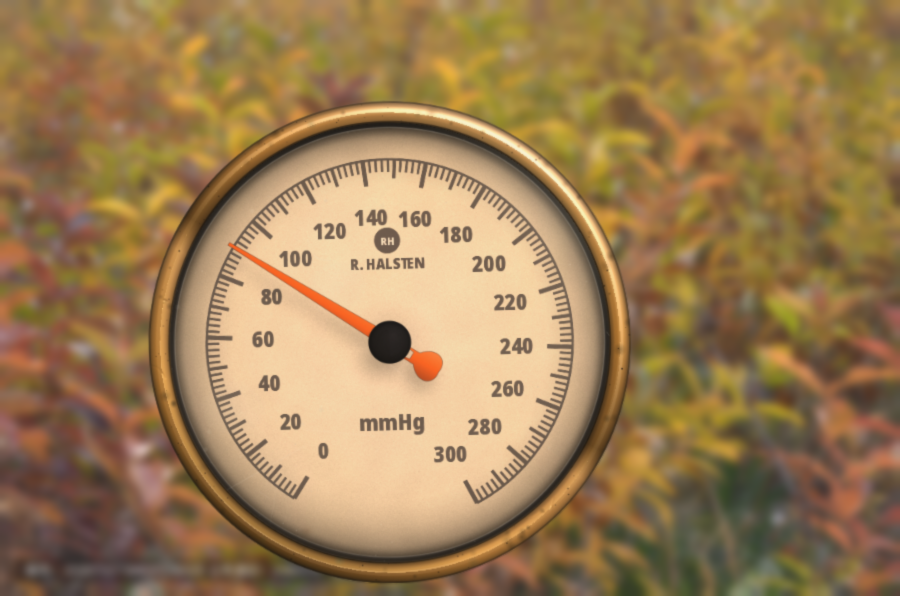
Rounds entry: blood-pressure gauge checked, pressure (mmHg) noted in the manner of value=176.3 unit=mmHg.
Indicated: value=90 unit=mmHg
